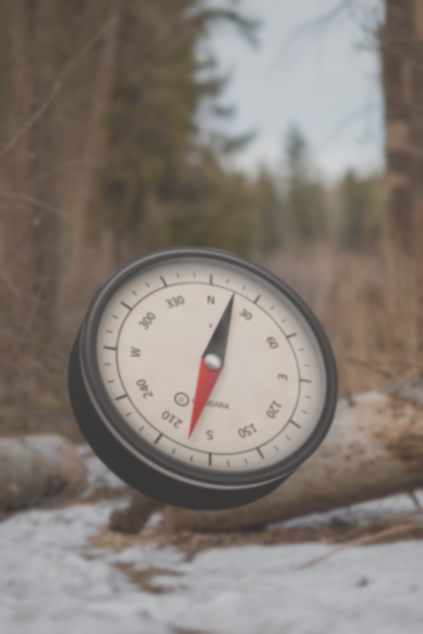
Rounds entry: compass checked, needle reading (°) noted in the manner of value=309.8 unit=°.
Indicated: value=195 unit=°
